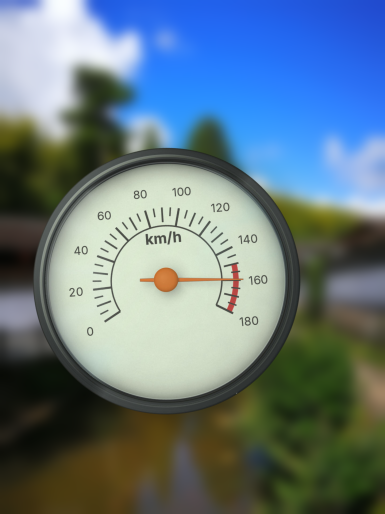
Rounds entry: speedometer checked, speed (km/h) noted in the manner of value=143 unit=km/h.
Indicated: value=160 unit=km/h
